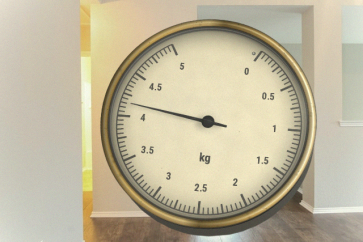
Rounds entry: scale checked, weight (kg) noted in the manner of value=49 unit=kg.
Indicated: value=4.15 unit=kg
